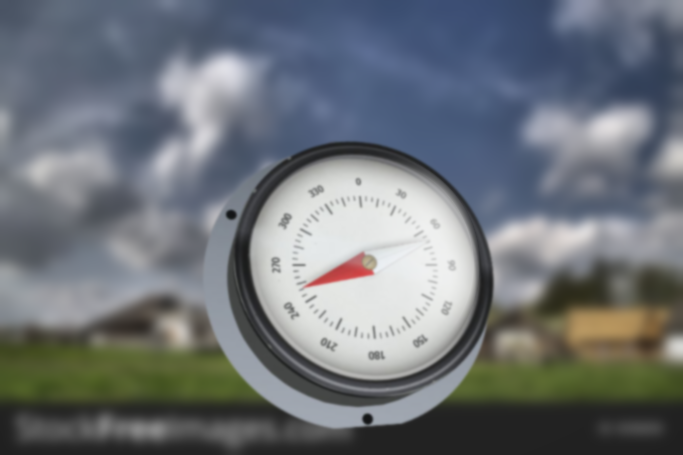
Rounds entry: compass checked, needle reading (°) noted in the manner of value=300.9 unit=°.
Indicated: value=250 unit=°
